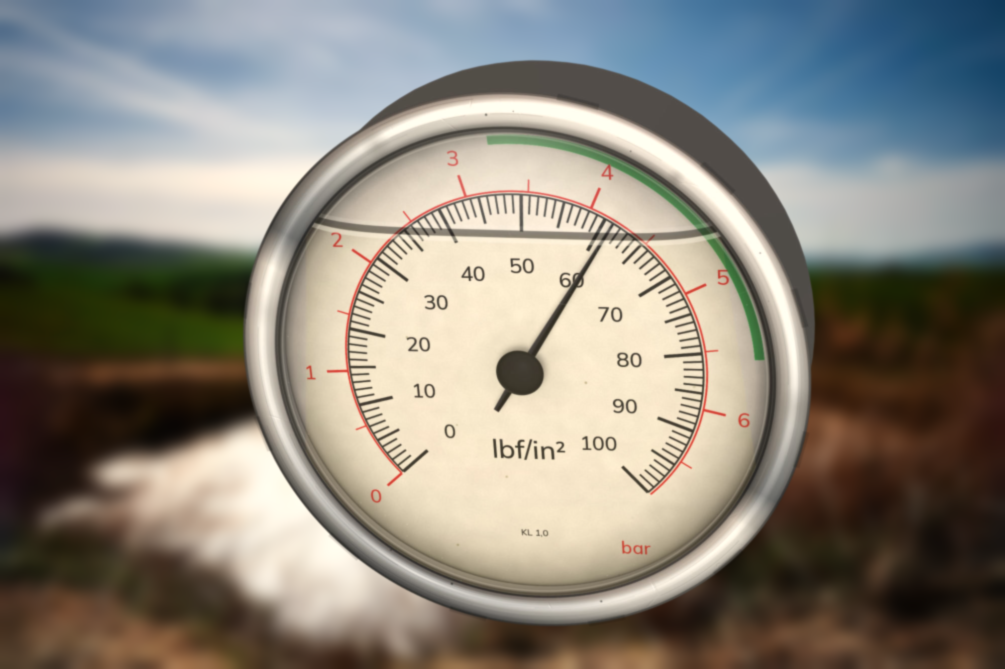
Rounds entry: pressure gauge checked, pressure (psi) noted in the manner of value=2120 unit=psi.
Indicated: value=61 unit=psi
